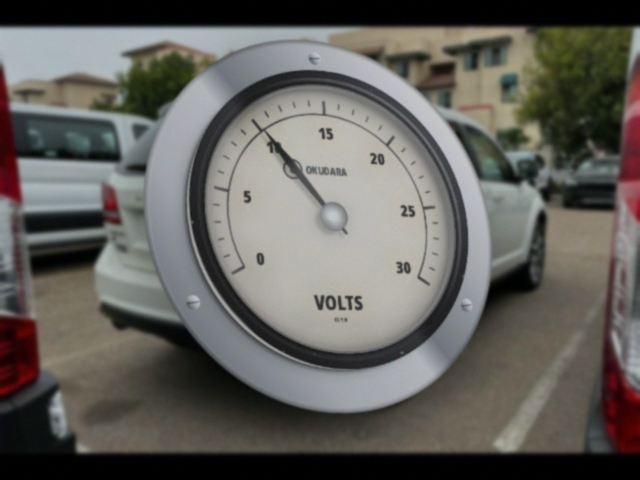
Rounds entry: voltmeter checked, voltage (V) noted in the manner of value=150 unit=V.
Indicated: value=10 unit=V
